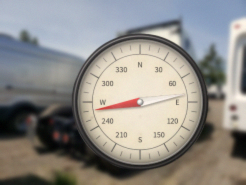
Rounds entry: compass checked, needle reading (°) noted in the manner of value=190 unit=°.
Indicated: value=260 unit=°
